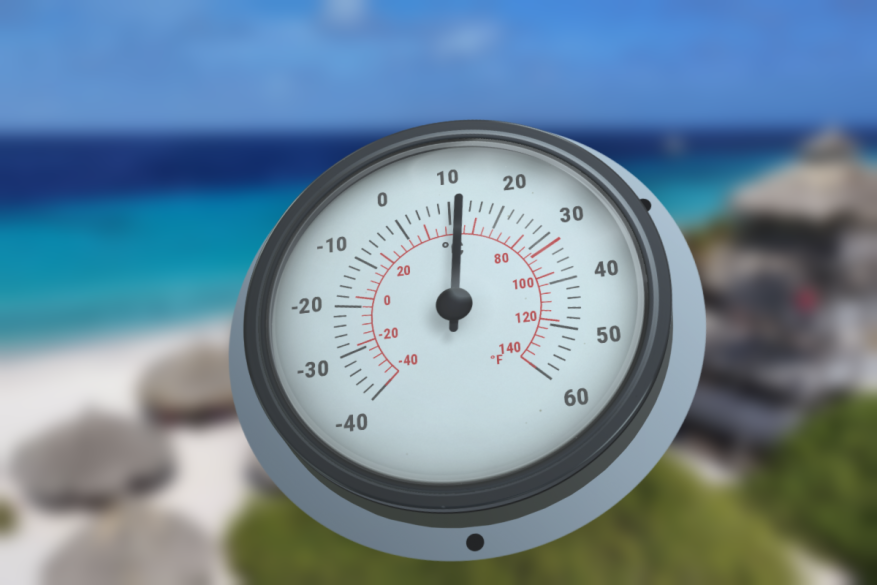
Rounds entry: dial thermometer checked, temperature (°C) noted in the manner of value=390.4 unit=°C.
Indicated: value=12 unit=°C
